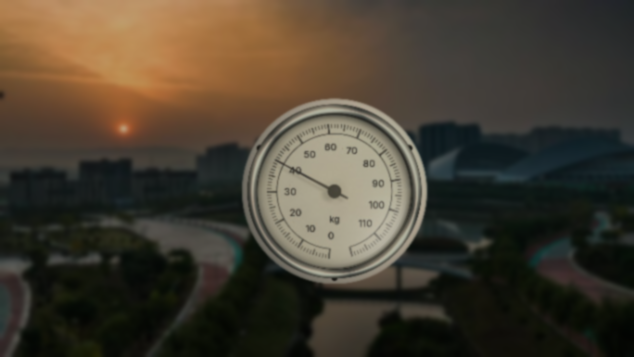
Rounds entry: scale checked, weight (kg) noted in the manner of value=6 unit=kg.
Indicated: value=40 unit=kg
